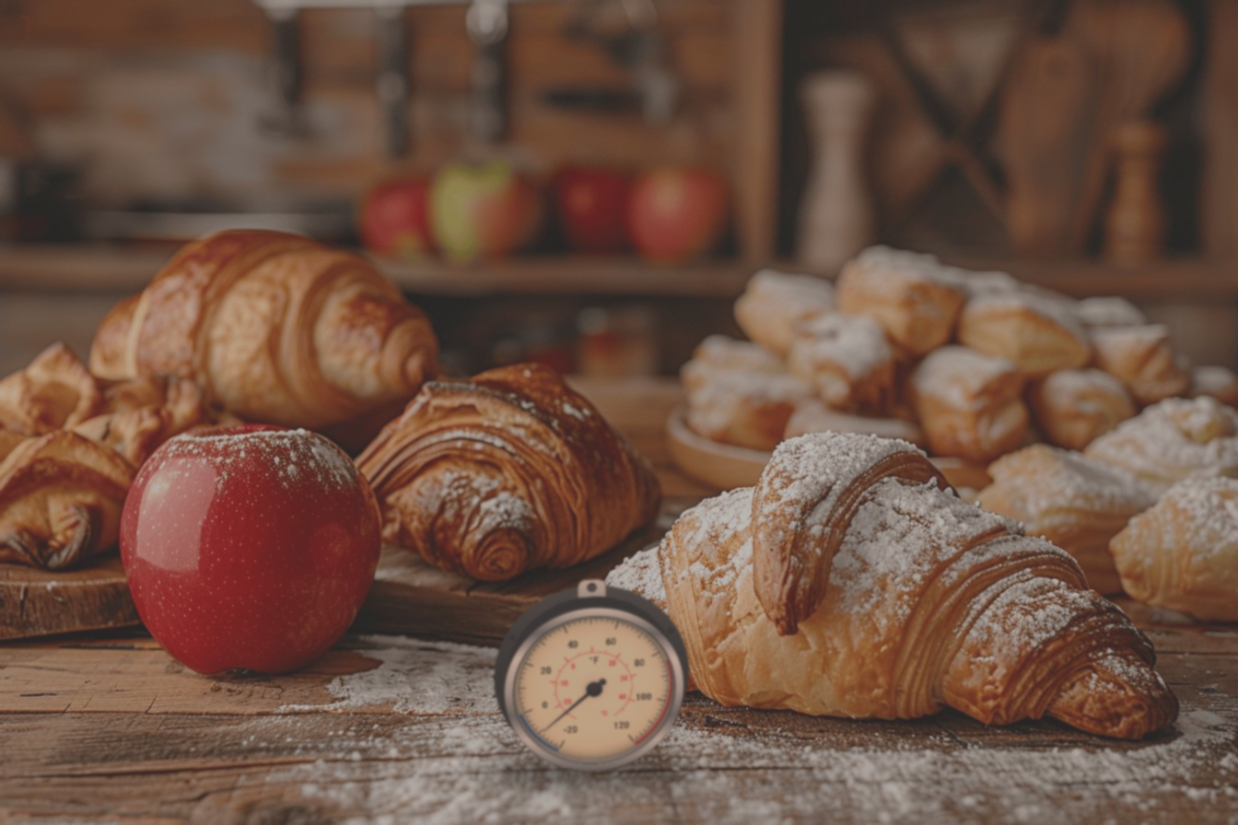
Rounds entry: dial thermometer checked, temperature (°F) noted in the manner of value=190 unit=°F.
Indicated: value=-10 unit=°F
